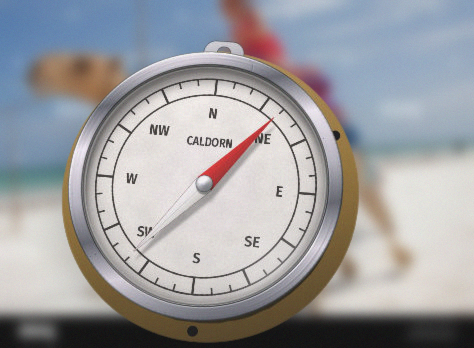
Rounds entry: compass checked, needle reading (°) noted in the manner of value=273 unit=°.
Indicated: value=40 unit=°
